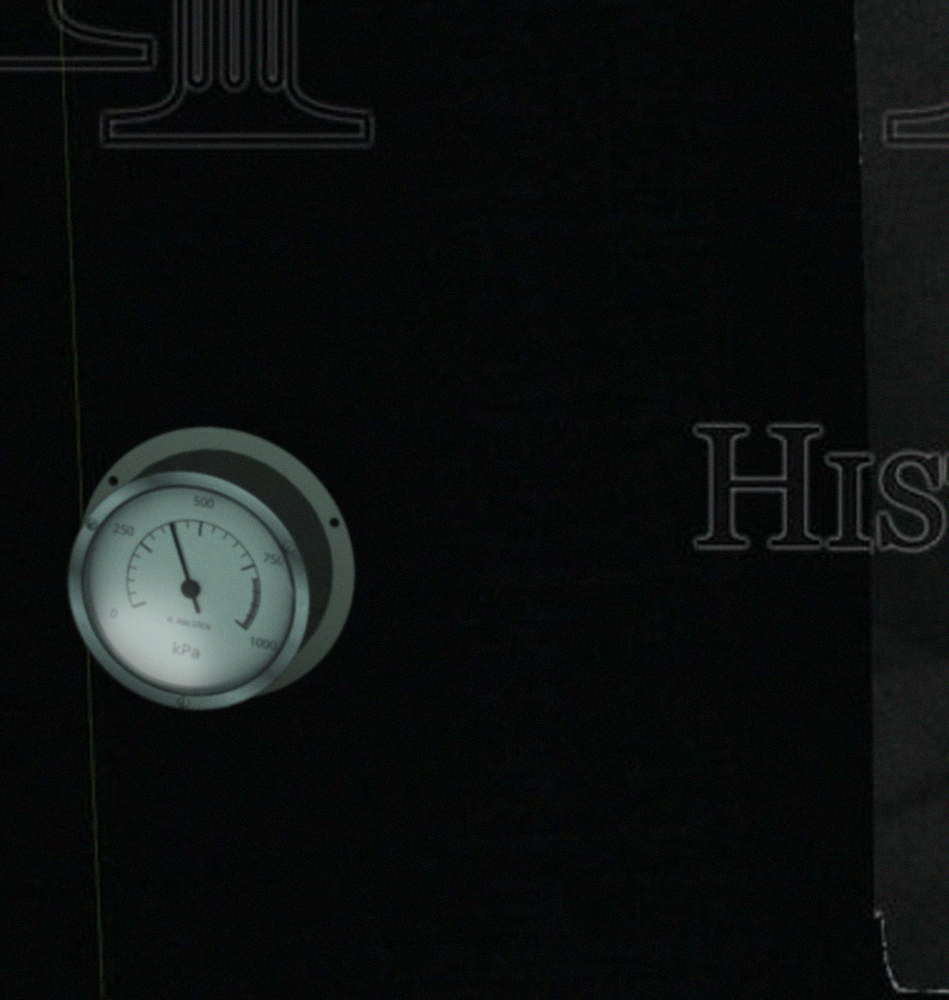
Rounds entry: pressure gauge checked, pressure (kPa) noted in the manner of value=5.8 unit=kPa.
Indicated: value=400 unit=kPa
